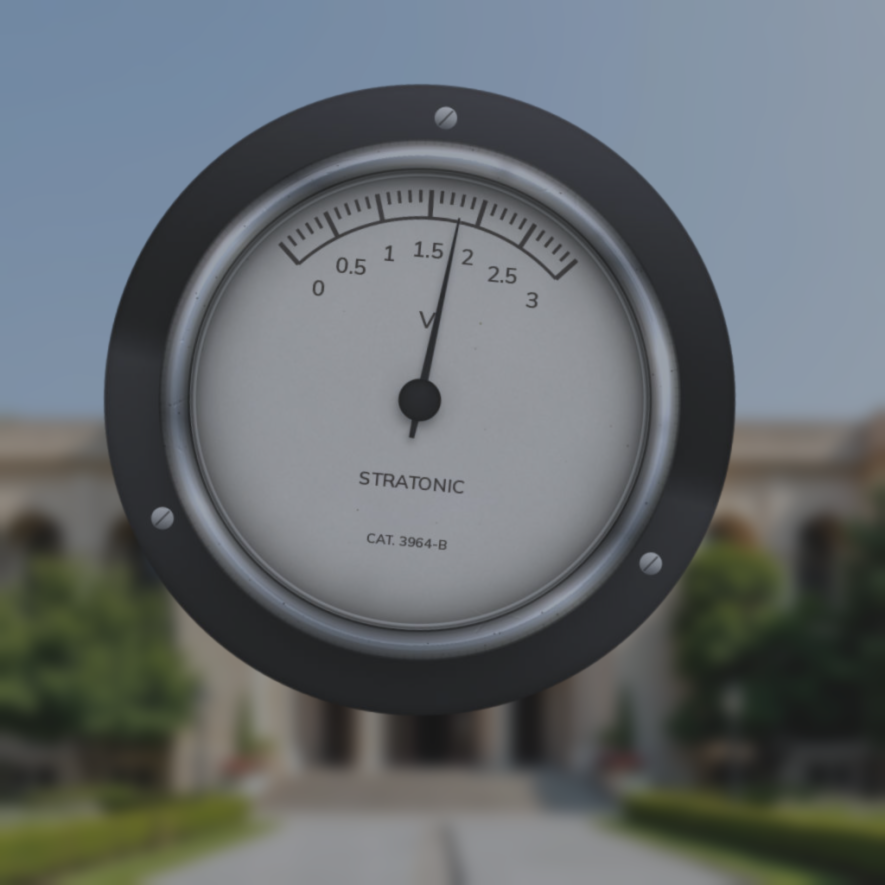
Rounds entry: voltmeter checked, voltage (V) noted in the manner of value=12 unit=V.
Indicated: value=1.8 unit=V
